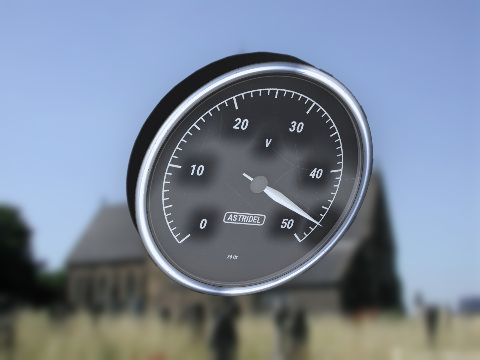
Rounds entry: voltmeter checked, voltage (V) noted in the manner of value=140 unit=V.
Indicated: value=47 unit=V
